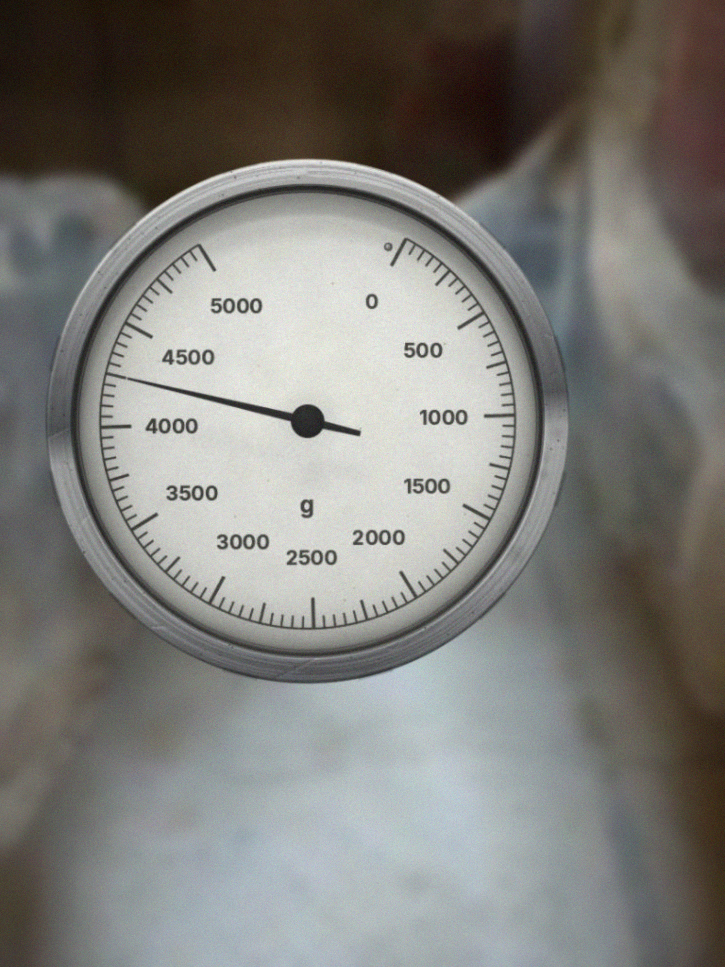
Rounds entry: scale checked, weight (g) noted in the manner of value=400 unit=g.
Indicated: value=4250 unit=g
